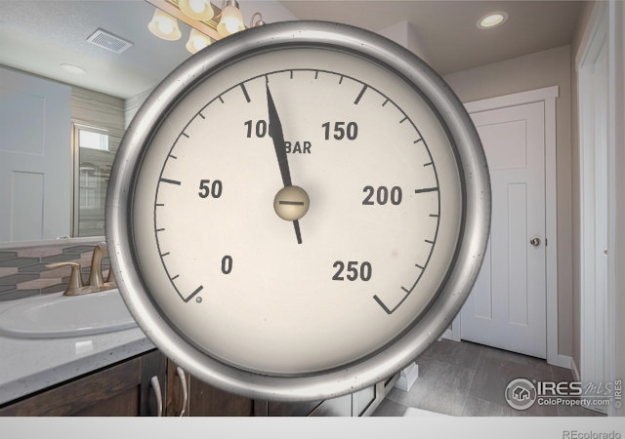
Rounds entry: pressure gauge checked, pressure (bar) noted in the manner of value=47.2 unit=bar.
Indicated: value=110 unit=bar
